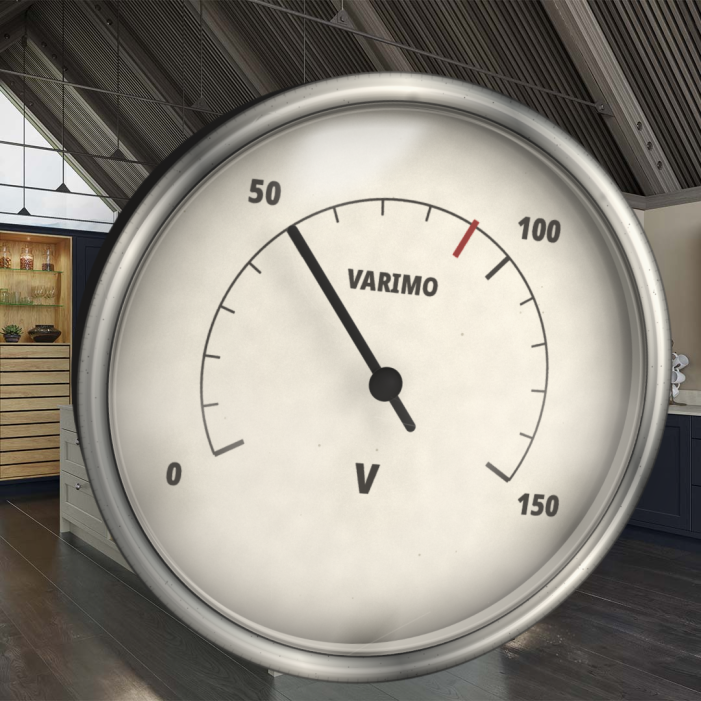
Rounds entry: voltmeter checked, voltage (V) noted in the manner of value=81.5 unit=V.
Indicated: value=50 unit=V
